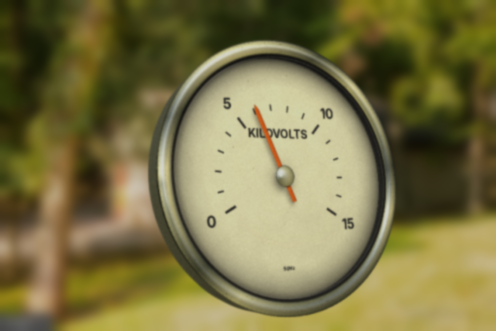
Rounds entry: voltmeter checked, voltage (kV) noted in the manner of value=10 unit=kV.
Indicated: value=6 unit=kV
